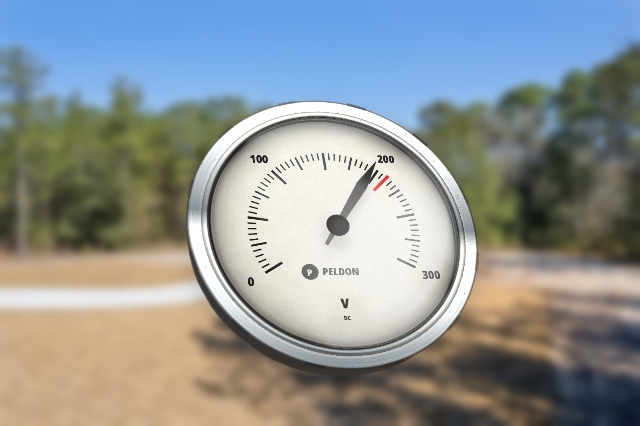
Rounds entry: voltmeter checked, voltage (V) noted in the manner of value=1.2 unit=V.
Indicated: value=195 unit=V
